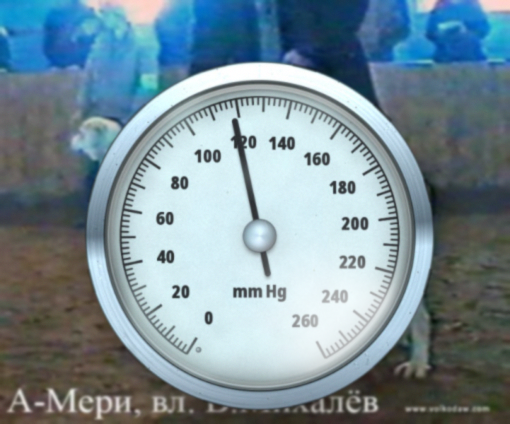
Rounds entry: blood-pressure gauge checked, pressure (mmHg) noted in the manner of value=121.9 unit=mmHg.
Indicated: value=118 unit=mmHg
